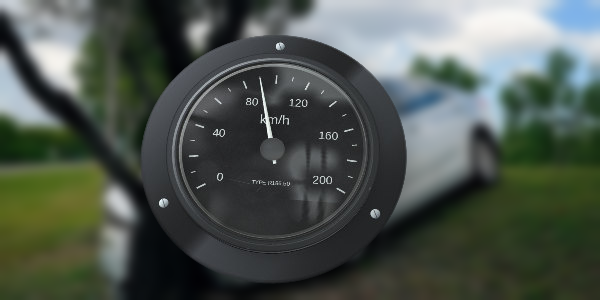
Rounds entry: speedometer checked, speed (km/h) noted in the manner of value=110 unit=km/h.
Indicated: value=90 unit=km/h
